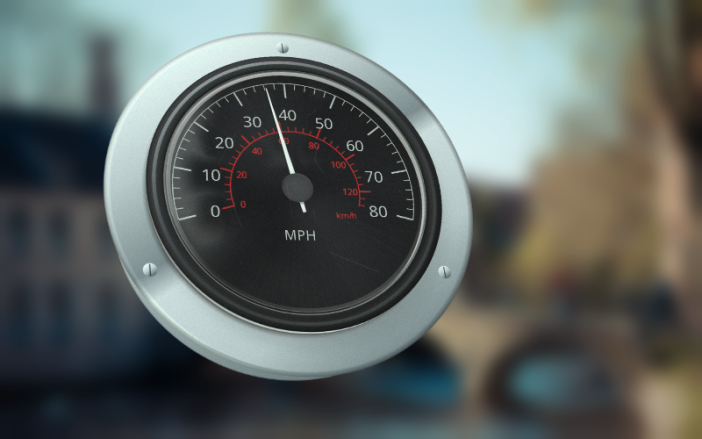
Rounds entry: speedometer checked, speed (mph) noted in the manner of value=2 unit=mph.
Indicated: value=36 unit=mph
